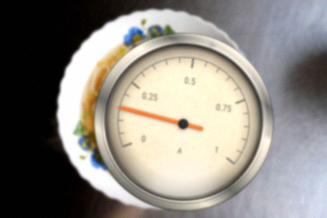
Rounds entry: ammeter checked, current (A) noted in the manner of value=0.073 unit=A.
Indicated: value=0.15 unit=A
